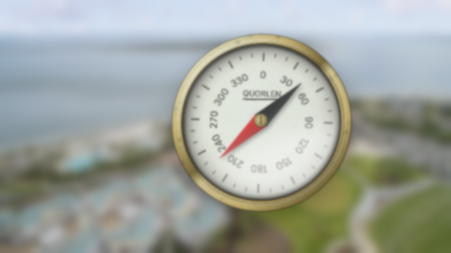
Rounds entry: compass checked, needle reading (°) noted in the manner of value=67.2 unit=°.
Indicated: value=225 unit=°
